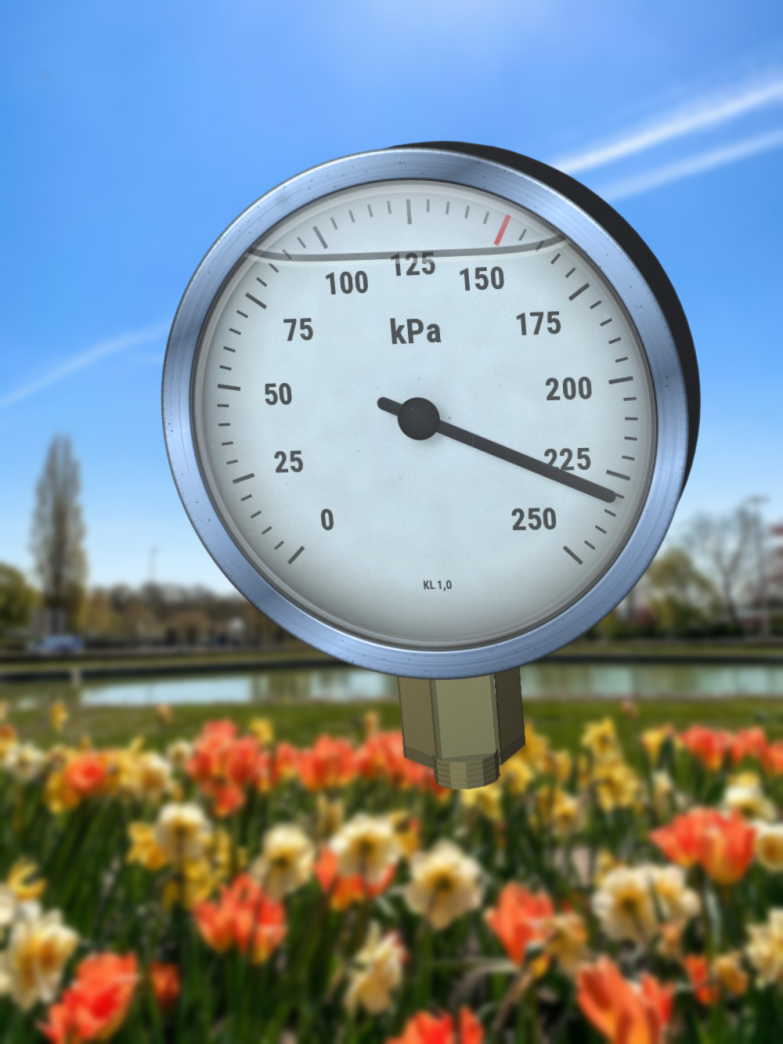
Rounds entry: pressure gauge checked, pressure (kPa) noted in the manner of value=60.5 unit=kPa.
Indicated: value=230 unit=kPa
